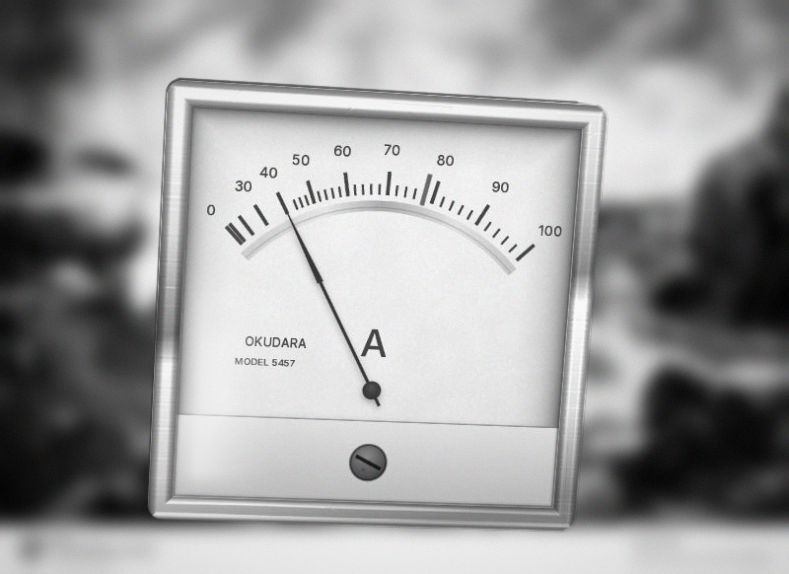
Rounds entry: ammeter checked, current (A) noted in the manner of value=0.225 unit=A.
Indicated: value=40 unit=A
